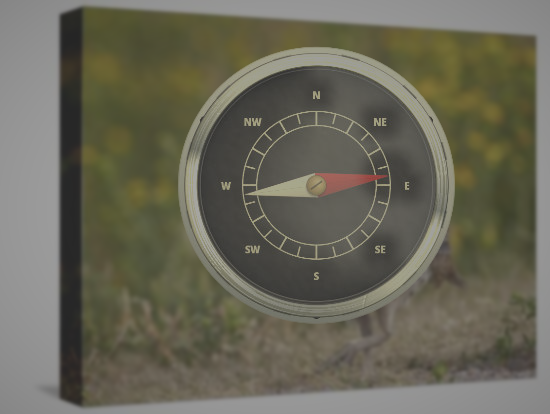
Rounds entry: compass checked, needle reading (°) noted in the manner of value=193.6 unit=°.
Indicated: value=82.5 unit=°
